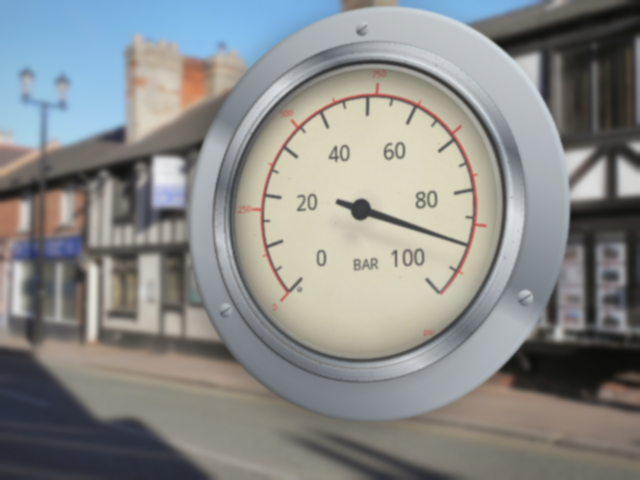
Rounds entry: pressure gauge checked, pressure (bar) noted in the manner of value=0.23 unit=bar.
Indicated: value=90 unit=bar
